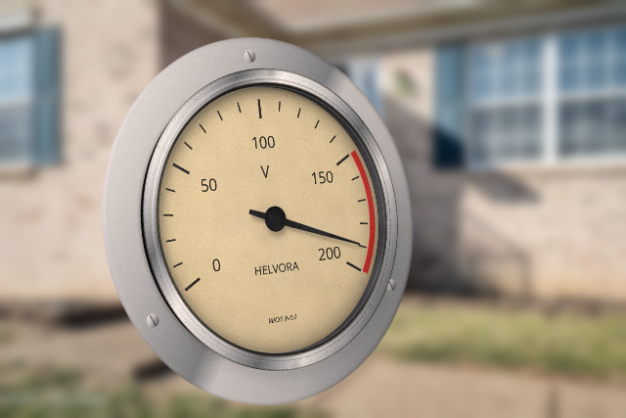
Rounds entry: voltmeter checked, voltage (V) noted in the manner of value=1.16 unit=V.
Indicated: value=190 unit=V
